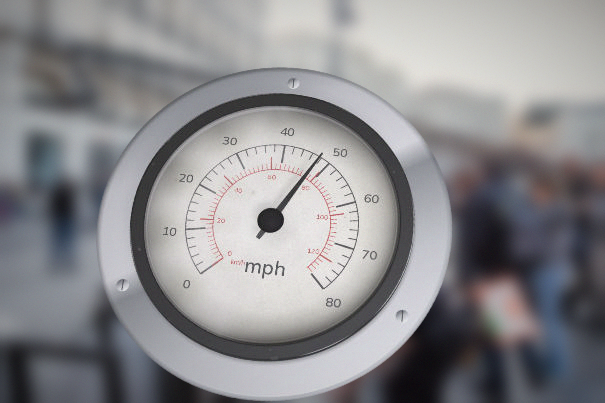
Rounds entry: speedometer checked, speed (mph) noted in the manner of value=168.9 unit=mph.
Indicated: value=48 unit=mph
